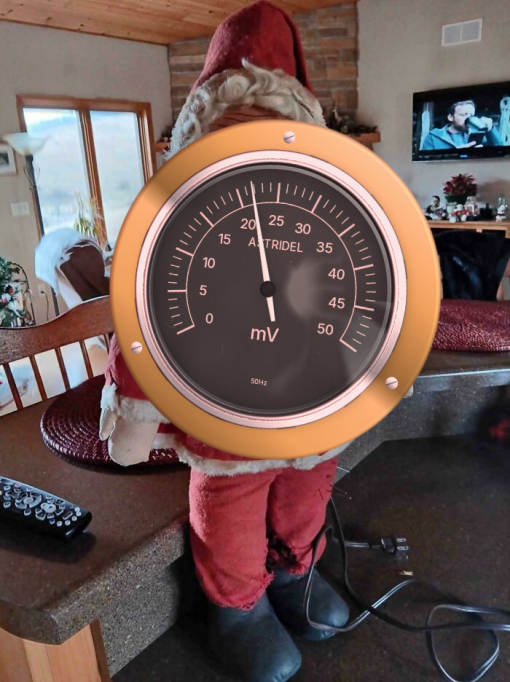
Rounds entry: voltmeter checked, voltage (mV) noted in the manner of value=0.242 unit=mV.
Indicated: value=22 unit=mV
